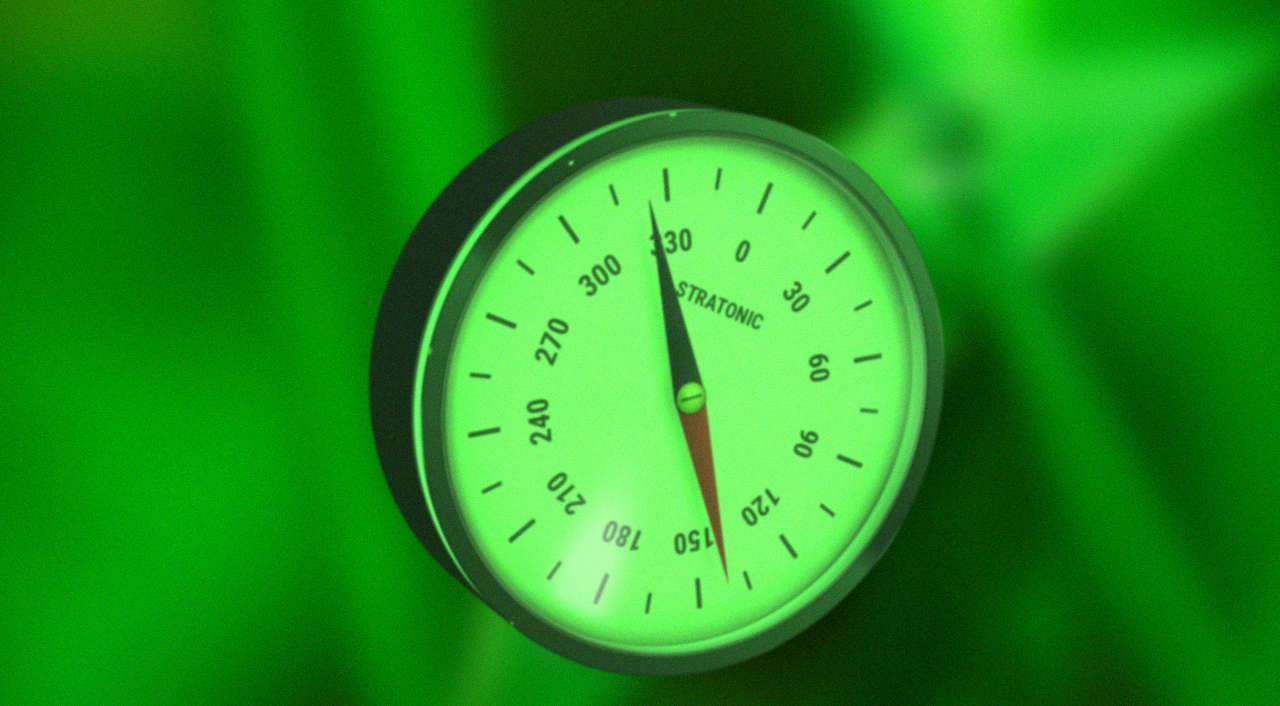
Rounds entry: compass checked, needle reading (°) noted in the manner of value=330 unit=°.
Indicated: value=142.5 unit=°
